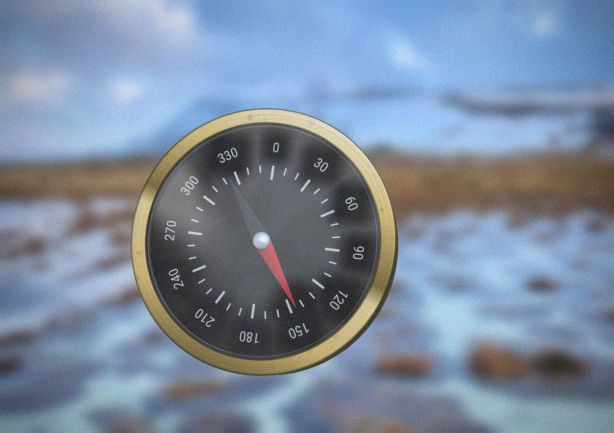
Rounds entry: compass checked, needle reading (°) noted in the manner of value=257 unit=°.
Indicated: value=145 unit=°
